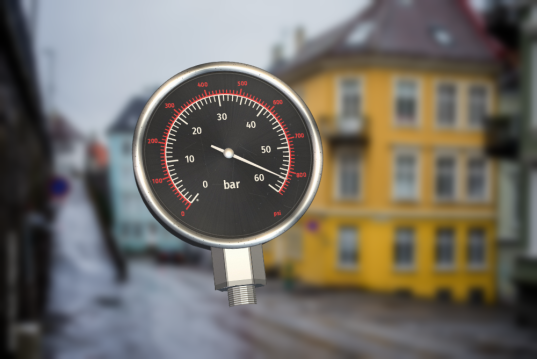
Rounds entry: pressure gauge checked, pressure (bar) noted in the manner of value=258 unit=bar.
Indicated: value=57 unit=bar
